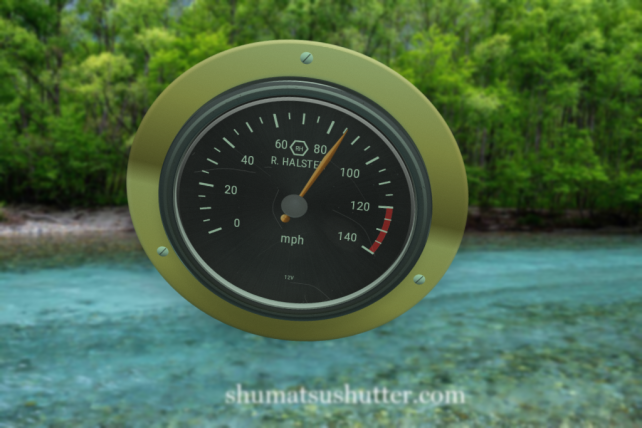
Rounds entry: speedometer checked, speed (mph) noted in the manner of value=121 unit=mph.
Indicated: value=85 unit=mph
